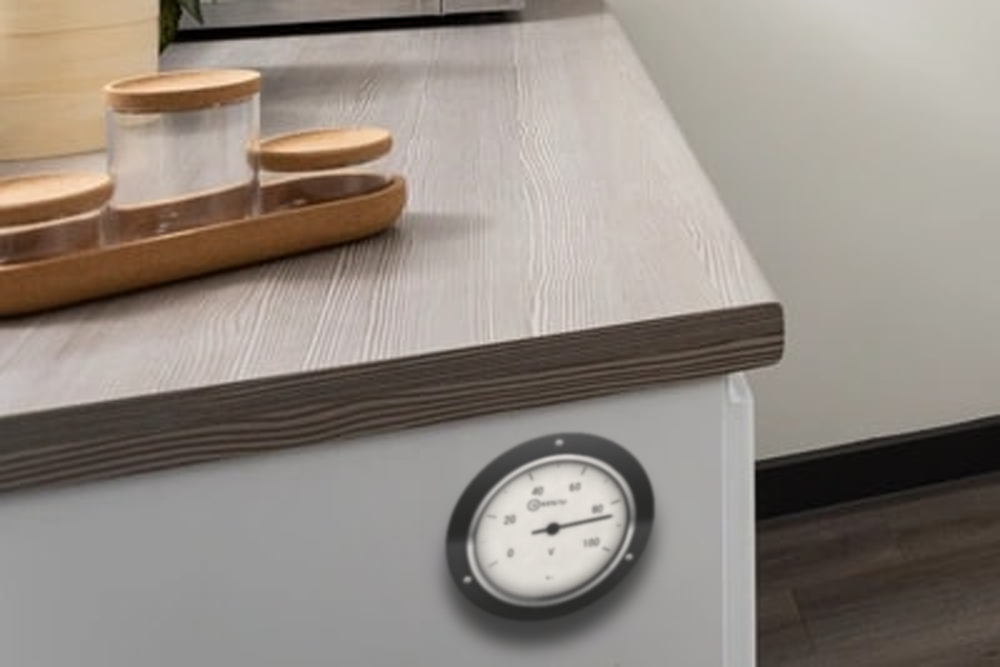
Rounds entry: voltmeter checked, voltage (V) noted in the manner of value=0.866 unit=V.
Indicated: value=85 unit=V
